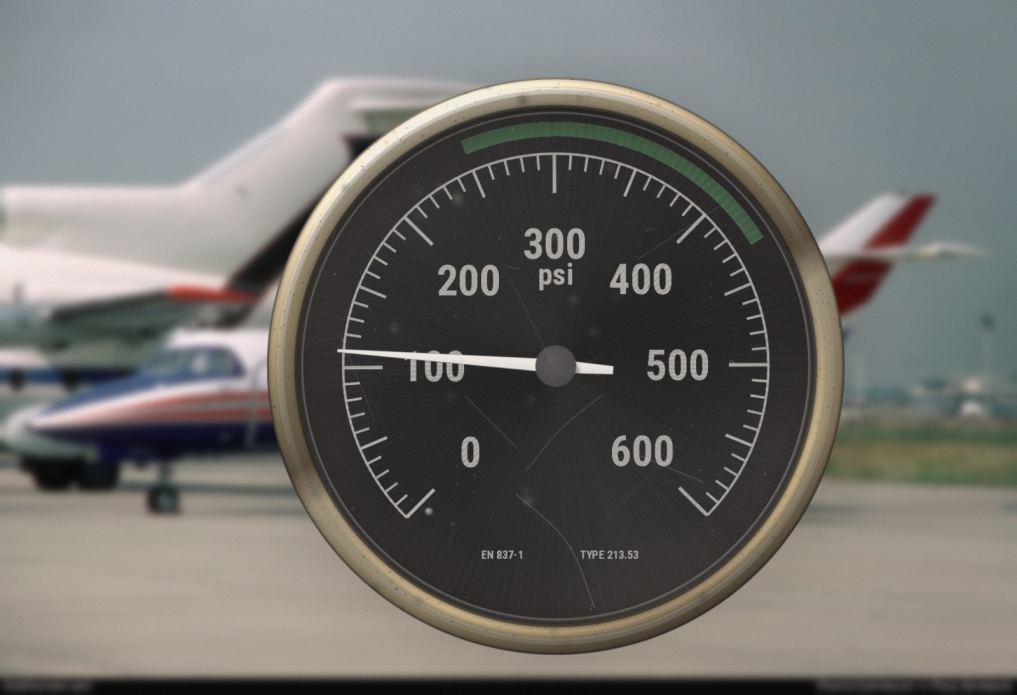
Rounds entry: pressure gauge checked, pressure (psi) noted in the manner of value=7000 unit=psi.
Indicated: value=110 unit=psi
